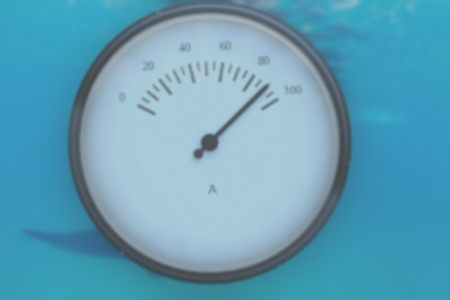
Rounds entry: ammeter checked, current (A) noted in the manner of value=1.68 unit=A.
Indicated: value=90 unit=A
